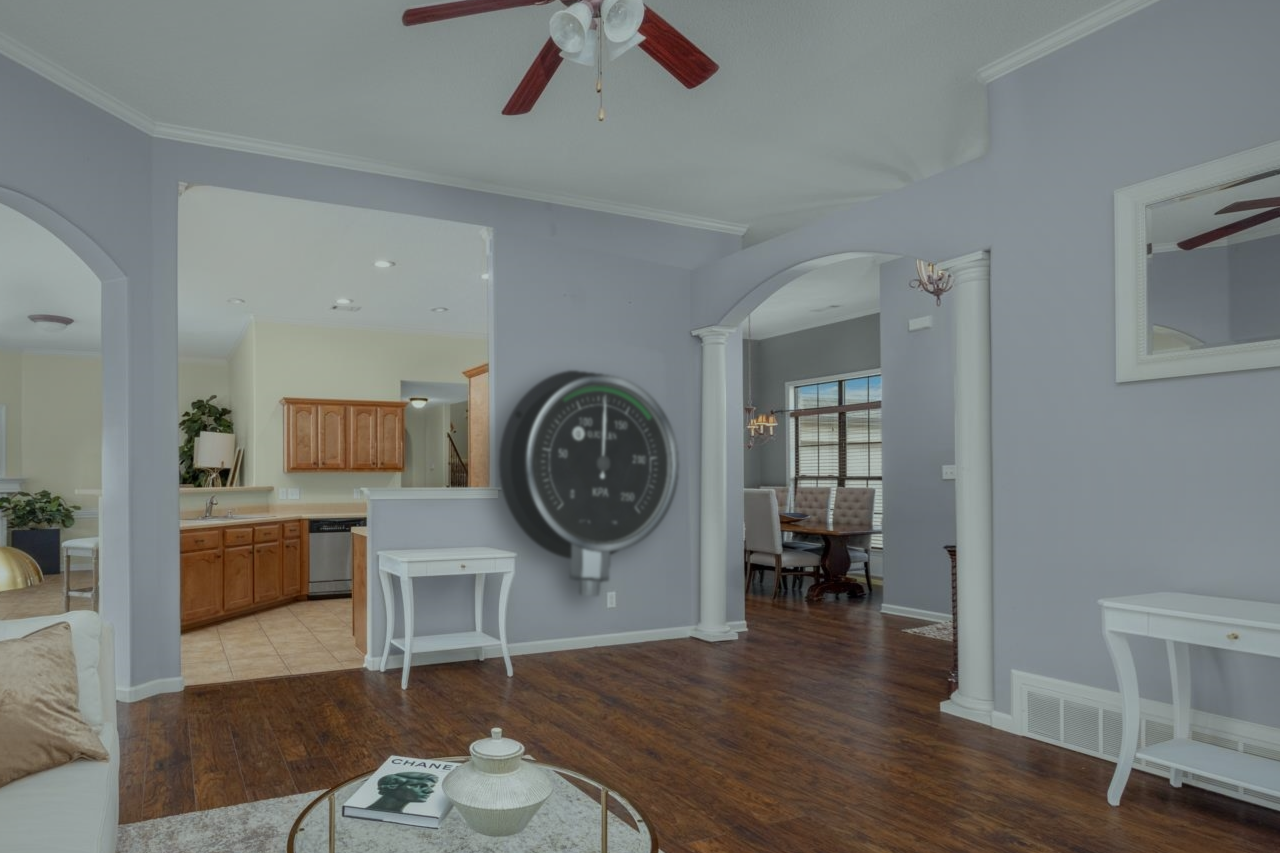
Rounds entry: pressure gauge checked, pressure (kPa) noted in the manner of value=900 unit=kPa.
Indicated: value=125 unit=kPa
